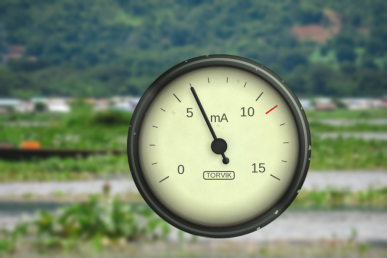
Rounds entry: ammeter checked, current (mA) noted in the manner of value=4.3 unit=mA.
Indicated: value=6 unit=mA
